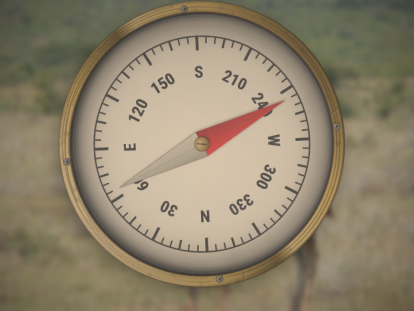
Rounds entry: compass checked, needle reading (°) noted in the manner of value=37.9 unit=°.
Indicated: value=245 unit=°
